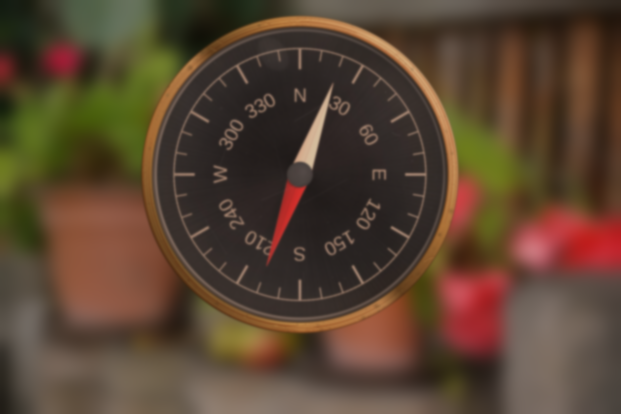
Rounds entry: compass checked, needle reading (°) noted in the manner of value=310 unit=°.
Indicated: value=200 unit=°
